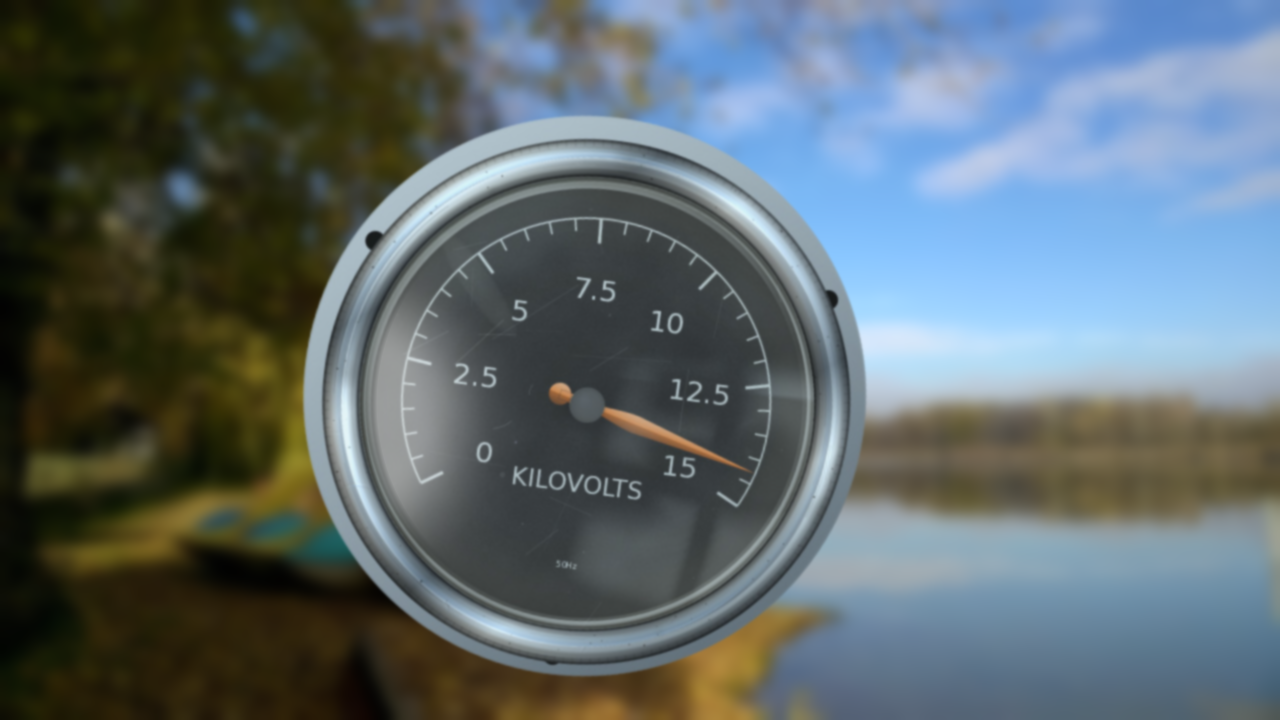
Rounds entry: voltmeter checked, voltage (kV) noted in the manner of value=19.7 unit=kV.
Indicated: value=14.25 unit=kV
